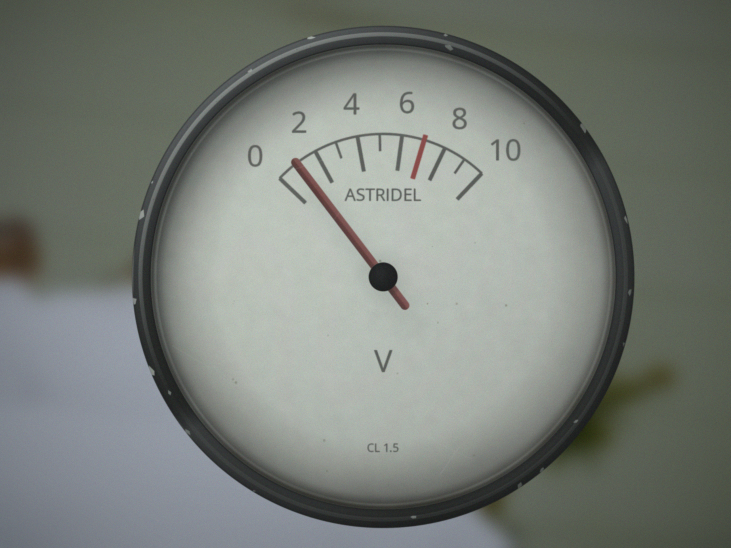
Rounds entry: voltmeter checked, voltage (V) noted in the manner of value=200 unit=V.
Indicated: value=1 unit=V
